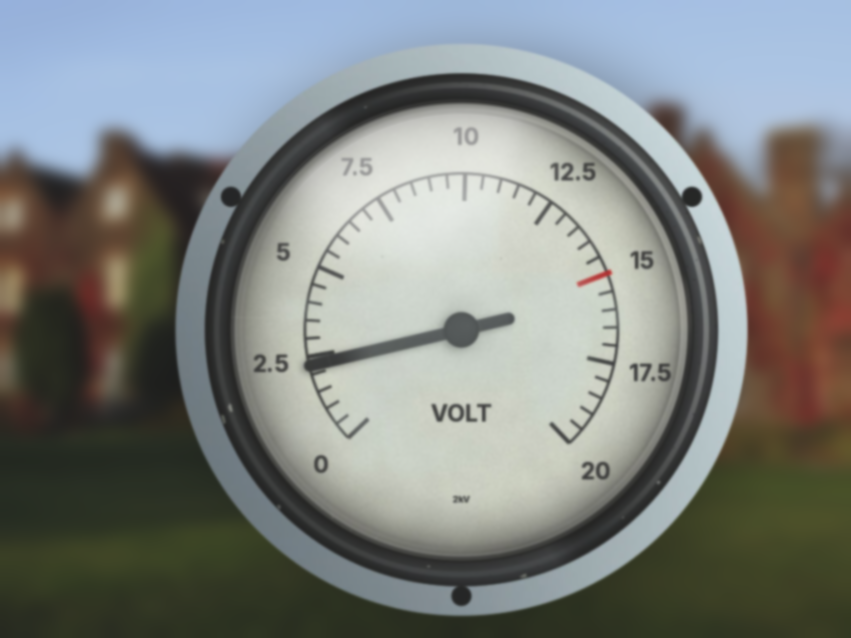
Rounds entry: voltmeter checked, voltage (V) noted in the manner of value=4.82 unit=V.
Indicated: value=2.25 unit=V
